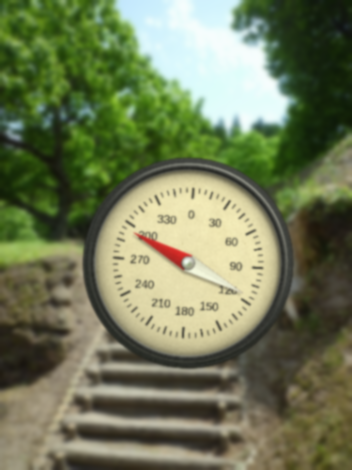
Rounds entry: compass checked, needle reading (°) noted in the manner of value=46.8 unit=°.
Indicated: value=295 unit=°
